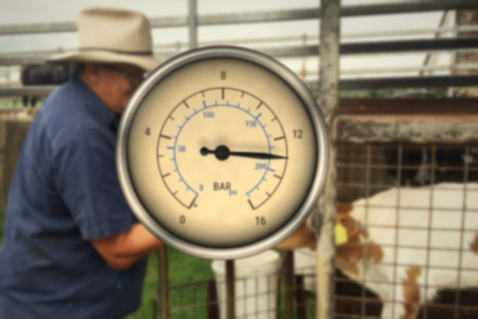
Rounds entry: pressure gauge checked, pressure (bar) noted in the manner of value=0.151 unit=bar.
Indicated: value=13 unit=bar
